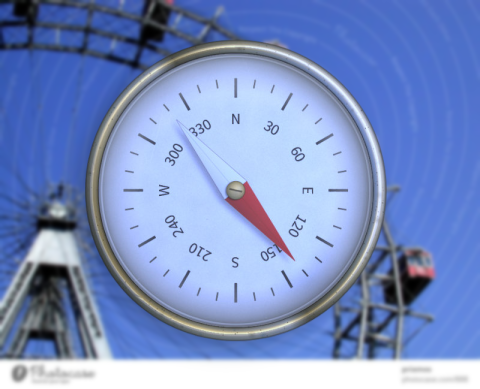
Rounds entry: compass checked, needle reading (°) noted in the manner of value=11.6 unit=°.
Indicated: value=140 unit=°
